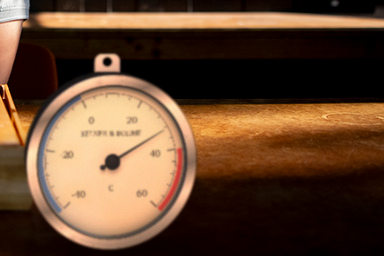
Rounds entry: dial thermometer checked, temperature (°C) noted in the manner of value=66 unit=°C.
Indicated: value=32 unit=°C
